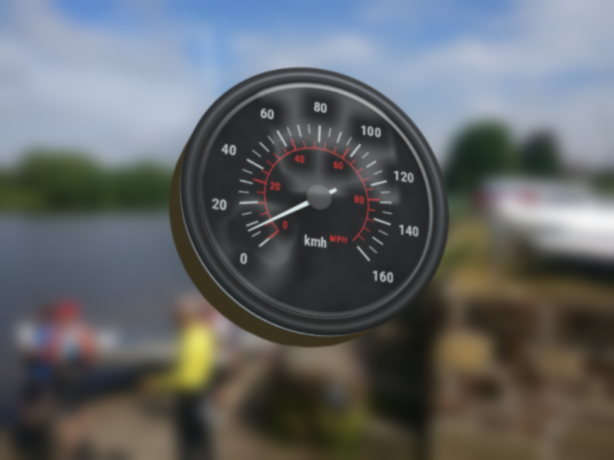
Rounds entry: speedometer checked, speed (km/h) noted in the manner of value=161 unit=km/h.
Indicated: value=7.5 unit=km/h
